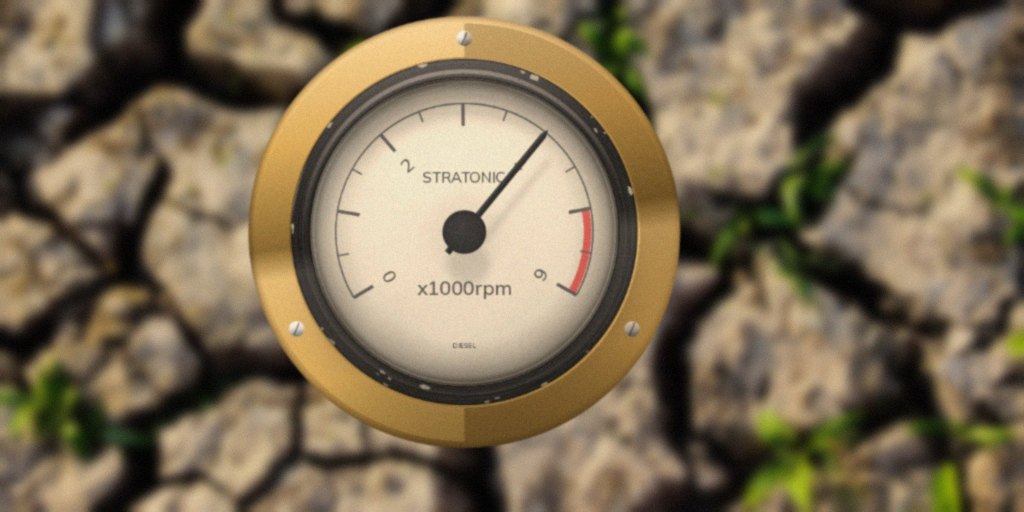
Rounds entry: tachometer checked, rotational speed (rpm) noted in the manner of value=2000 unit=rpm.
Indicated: value=4000 unit=rpm
